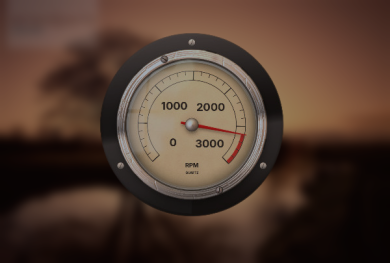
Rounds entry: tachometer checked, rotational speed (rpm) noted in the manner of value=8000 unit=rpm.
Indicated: value=2600 unit=rpm
